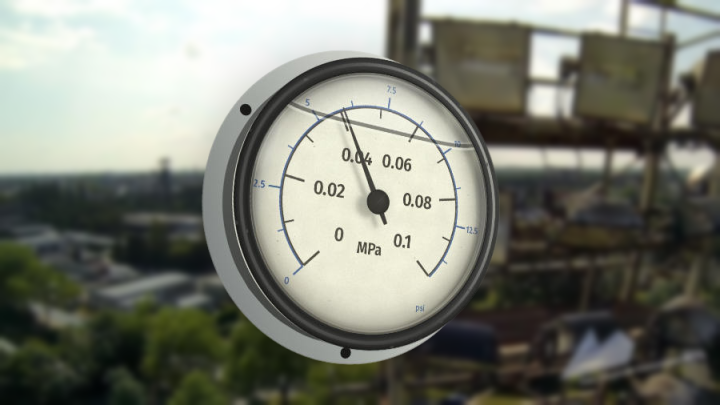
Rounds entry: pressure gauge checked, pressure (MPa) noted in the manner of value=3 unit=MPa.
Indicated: value=0.04 unit=MPa
